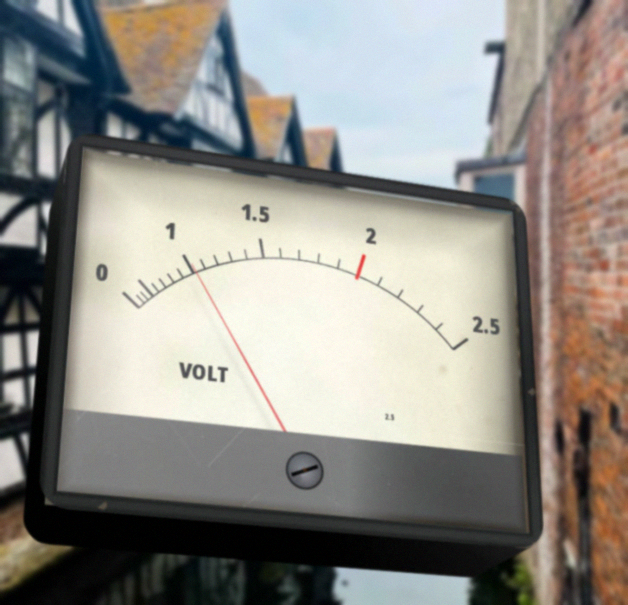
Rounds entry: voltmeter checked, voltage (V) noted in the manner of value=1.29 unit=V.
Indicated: value=1 unit=V
